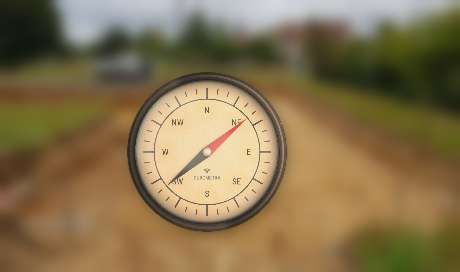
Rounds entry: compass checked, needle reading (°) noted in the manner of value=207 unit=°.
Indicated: value=50 unit=°
